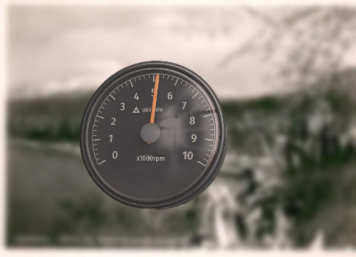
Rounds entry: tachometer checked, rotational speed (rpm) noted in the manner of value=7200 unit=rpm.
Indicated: value=5200 unit=rpm
